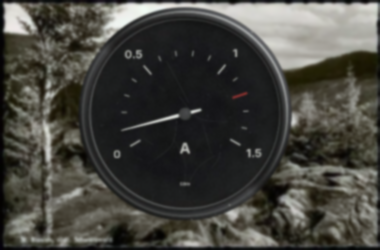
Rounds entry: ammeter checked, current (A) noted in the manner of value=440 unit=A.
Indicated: value=0.1 unit=A
